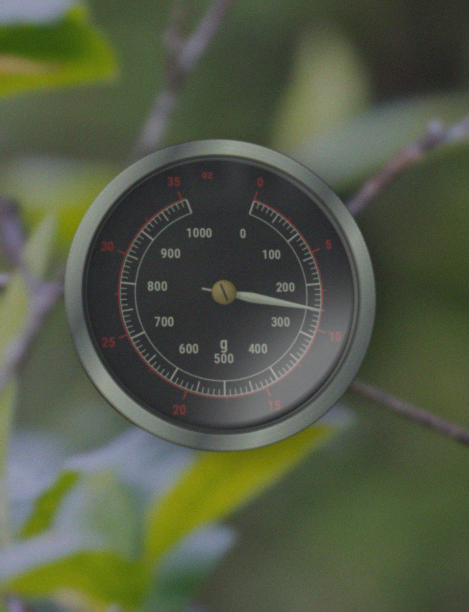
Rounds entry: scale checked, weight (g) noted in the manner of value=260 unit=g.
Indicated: value=250 unit=g
